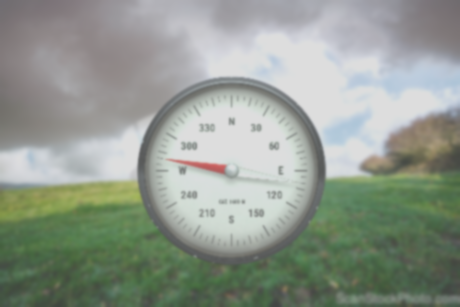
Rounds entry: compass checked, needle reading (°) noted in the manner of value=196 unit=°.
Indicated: value=280 unit=°
